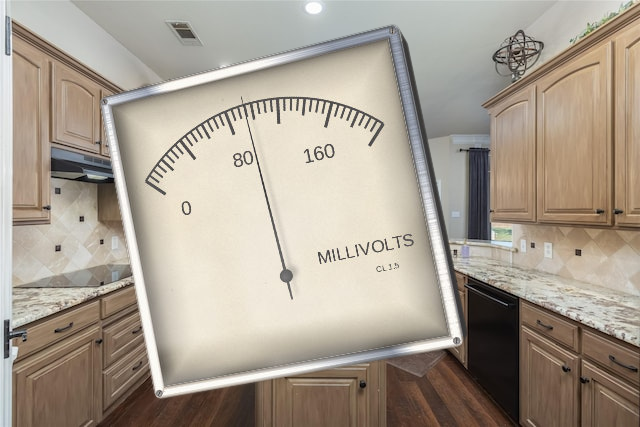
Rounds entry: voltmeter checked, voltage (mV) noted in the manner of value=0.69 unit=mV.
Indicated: value=95 unit=mV
